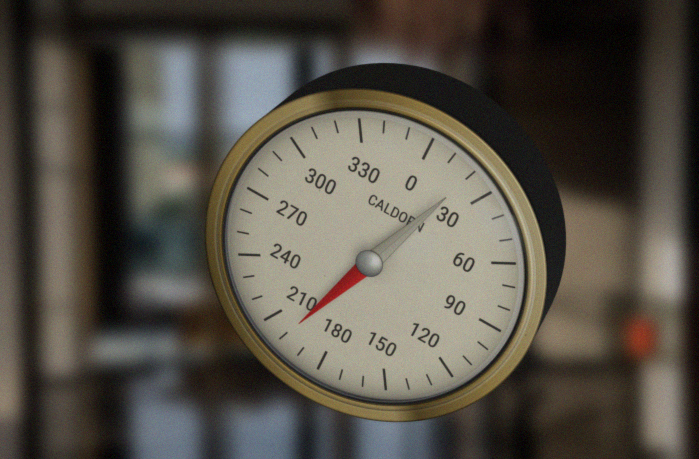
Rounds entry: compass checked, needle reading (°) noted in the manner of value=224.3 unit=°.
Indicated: value=200 unit=°
